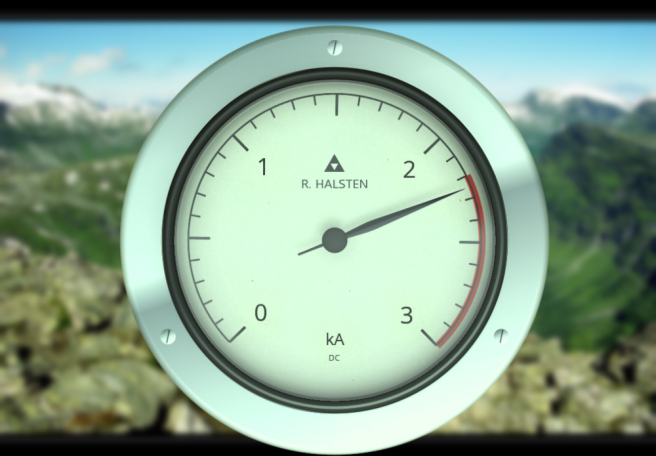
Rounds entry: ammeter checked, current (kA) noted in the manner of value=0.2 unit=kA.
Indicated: value=2.25 unit=kA
